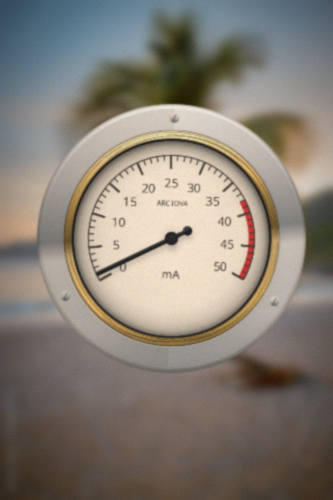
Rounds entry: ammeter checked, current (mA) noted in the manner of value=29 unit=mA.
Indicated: value=1 unit=mA
